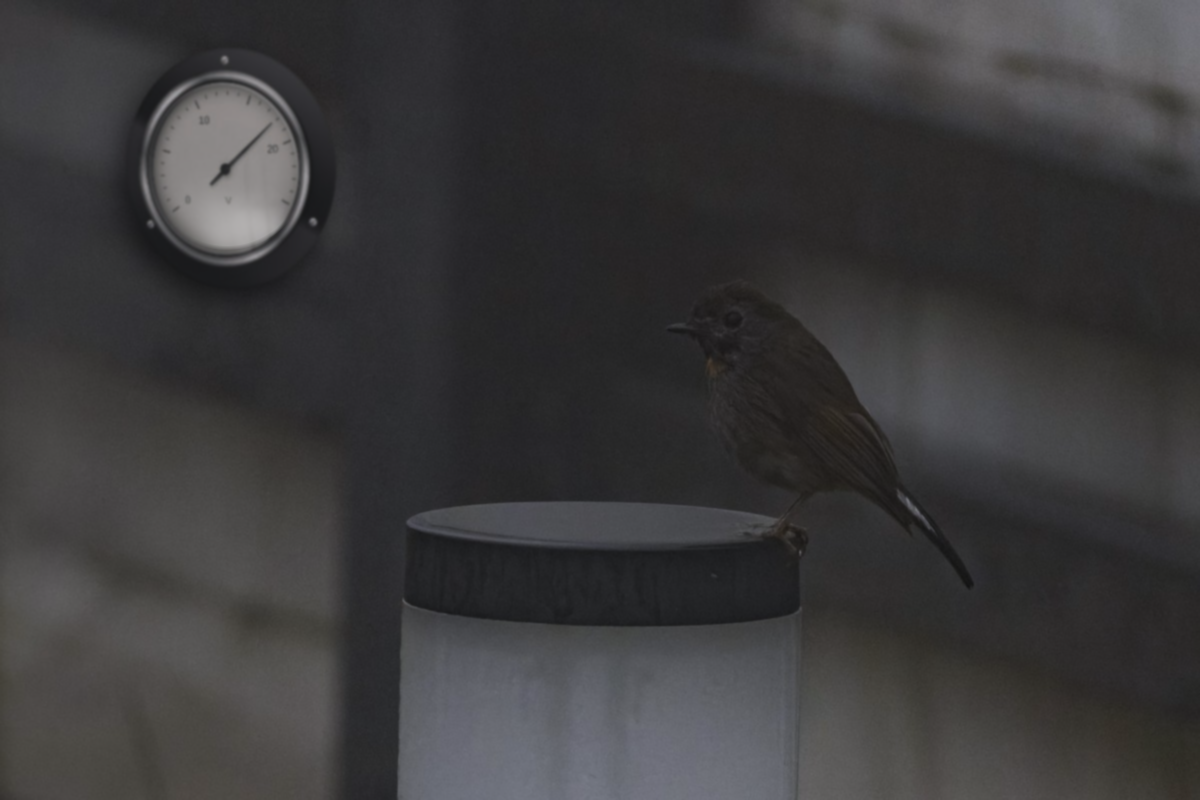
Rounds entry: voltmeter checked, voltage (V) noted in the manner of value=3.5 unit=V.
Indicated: value=18 unit=V
